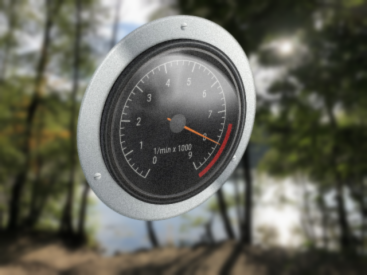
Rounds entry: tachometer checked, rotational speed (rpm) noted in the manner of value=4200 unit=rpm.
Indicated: value=8000 unit=rpm
